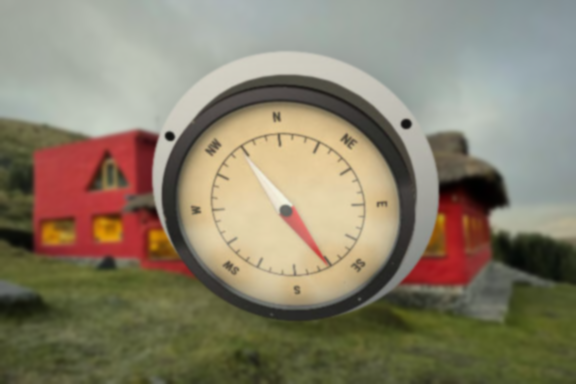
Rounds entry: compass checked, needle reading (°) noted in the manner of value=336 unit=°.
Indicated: value=150 unit=°
